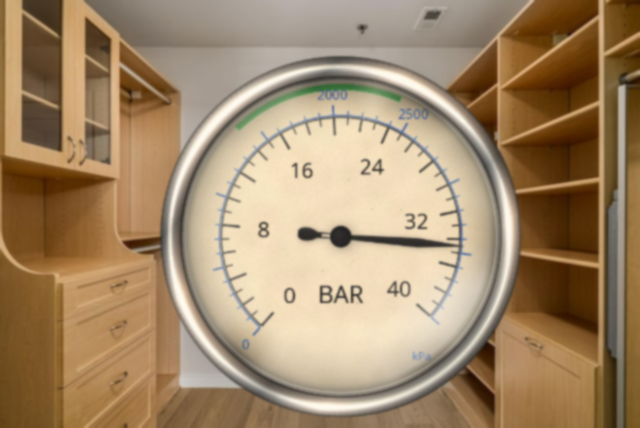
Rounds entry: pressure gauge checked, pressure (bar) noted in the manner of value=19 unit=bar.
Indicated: value=34.5 unit=bar
